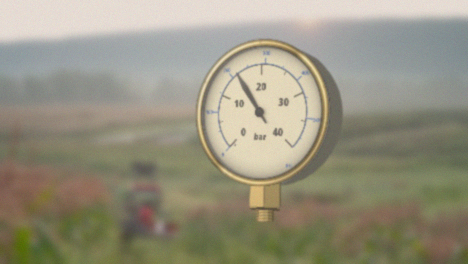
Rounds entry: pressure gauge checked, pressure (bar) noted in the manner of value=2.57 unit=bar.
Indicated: value=15 unit=bar
